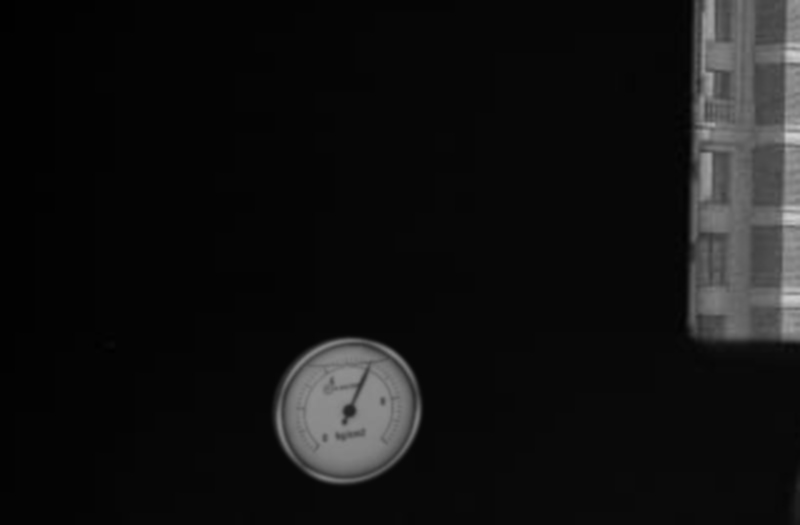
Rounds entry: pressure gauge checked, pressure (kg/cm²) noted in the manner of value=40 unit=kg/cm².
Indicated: value=6 unit=kg/cm²
